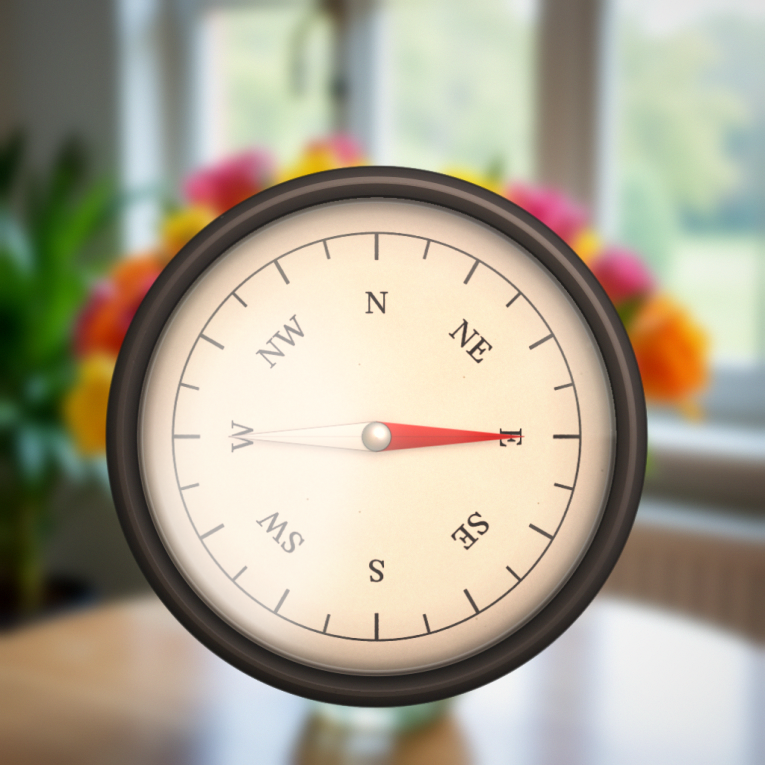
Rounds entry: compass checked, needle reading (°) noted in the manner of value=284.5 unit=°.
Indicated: value=90 unit=°
